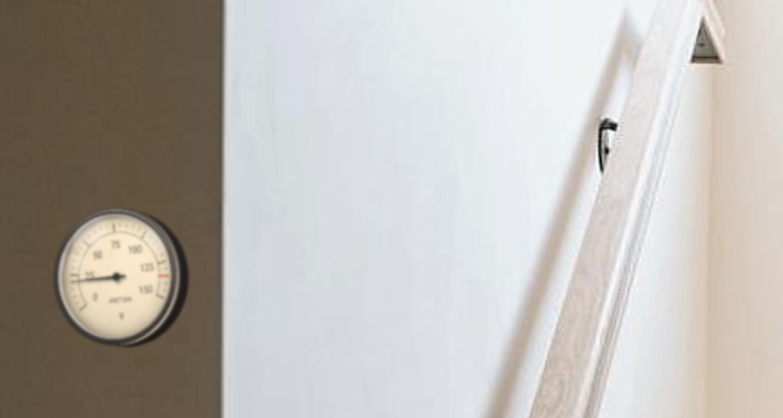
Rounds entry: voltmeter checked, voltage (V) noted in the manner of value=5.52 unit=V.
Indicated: value=20 unit=V
